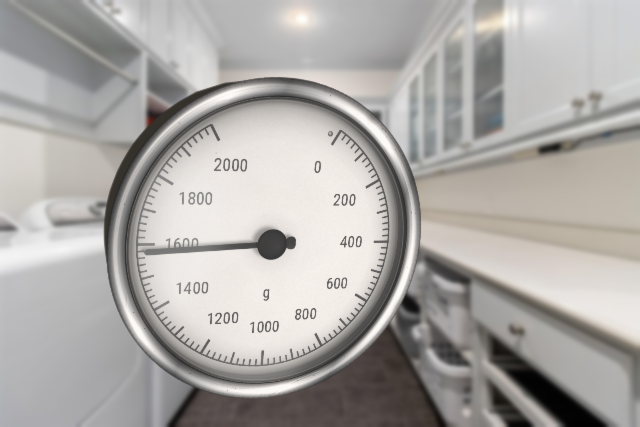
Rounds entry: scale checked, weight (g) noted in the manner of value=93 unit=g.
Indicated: value=1580 unit=g
